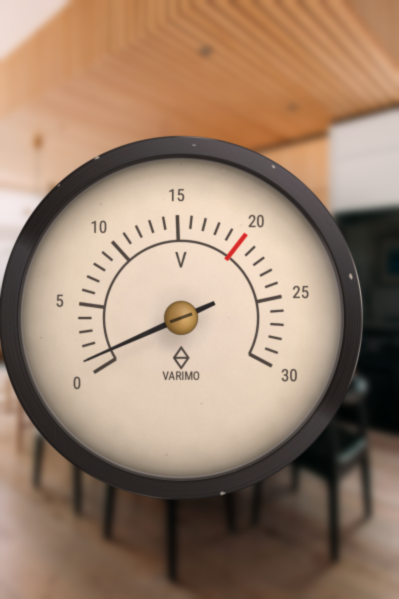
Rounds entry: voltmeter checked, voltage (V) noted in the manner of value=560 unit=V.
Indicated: value=1 unit=V
